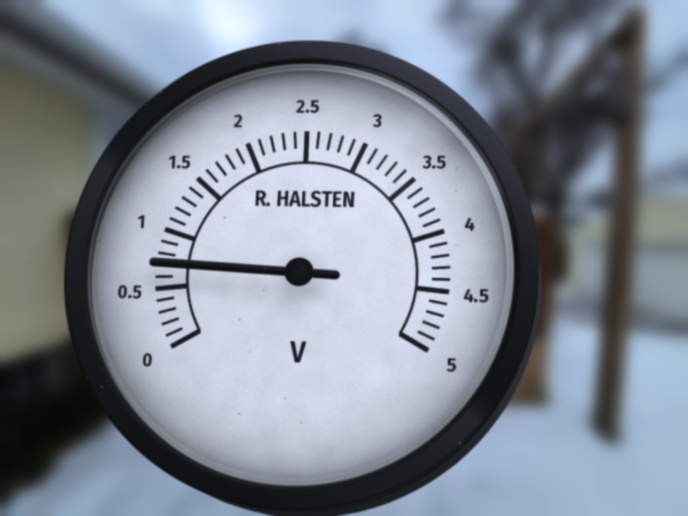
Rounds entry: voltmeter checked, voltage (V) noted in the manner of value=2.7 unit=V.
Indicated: value=0.7 unit=V
